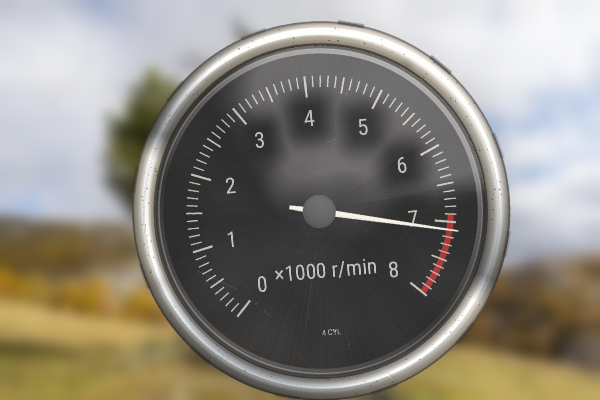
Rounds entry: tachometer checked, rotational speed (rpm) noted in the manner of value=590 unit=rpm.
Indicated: value=7100 unit=rpm
